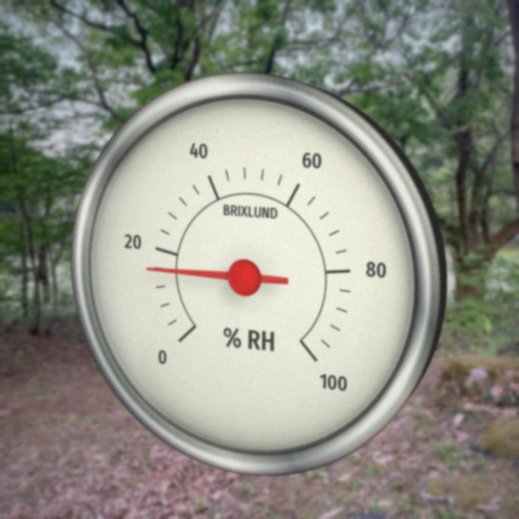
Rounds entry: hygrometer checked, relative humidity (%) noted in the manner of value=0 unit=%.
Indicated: value=16 unit=%
